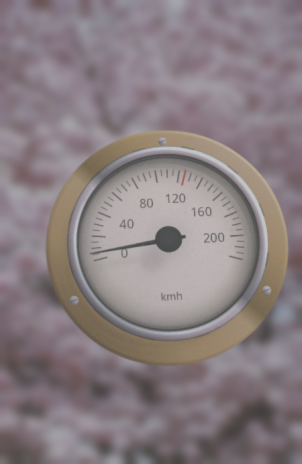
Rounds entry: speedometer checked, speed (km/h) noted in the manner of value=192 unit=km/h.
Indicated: value=5 unit=km/h
